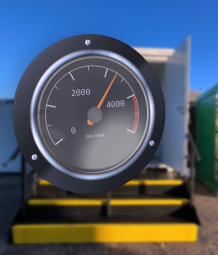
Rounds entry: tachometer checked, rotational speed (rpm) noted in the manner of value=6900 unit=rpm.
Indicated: value=3250 unit=rpm
